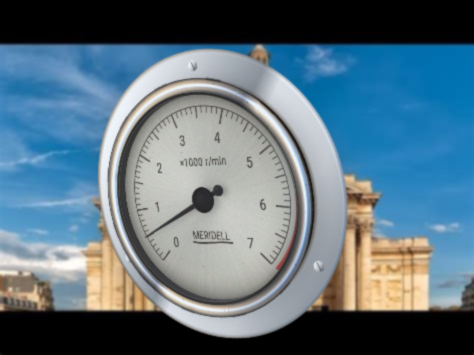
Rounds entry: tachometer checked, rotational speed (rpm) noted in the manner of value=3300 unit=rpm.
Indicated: value=500 unit=rpm
